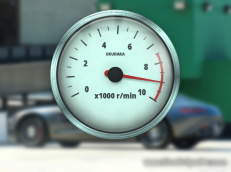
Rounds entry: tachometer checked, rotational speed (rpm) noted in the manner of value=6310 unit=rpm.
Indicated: value=9000 unit=rpm
